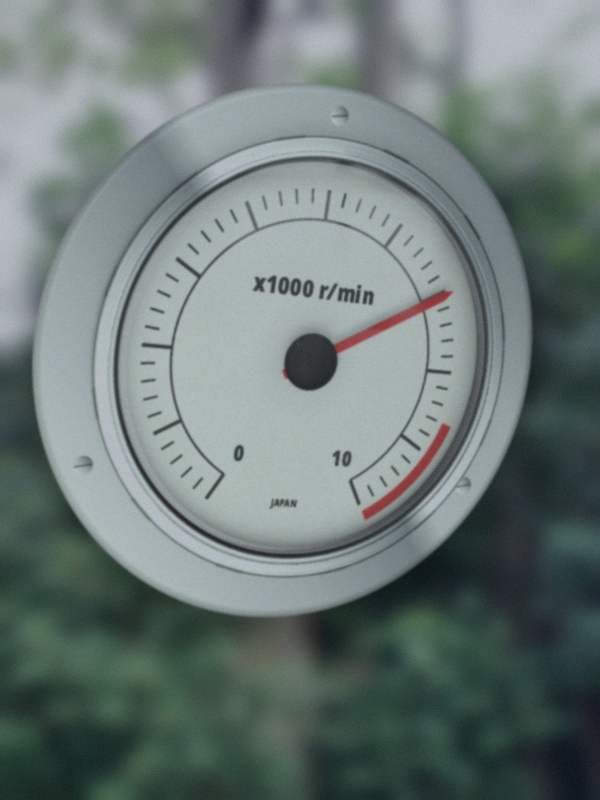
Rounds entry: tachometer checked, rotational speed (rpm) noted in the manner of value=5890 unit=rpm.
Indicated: value=7000 unit=rpm
